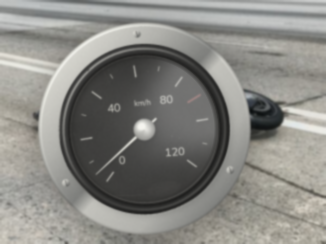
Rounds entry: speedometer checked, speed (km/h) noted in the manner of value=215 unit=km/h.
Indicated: value=5 unit=km/h
